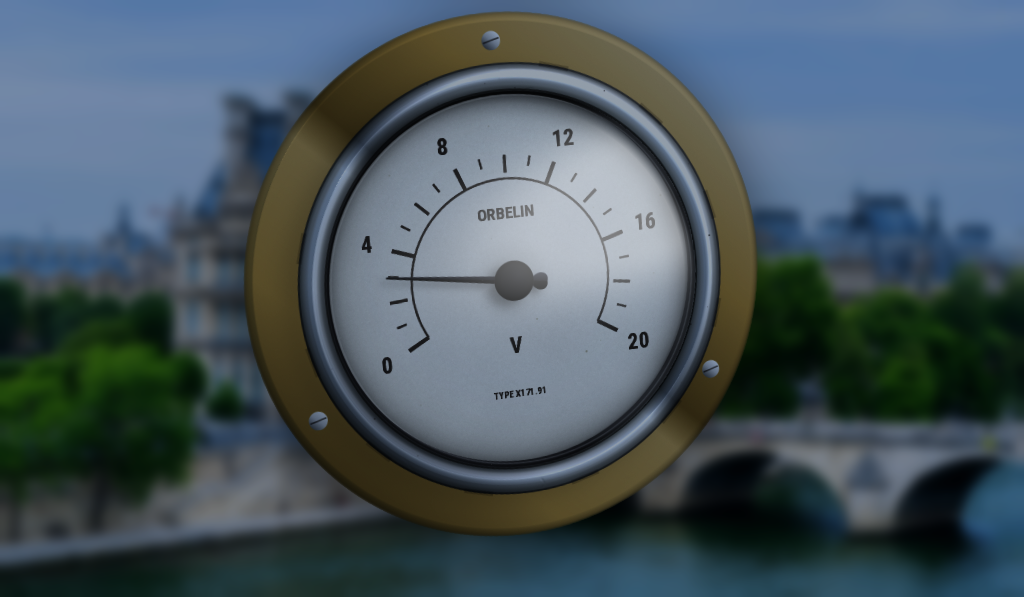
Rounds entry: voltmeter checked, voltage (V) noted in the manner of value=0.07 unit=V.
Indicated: value=3 unit=V
